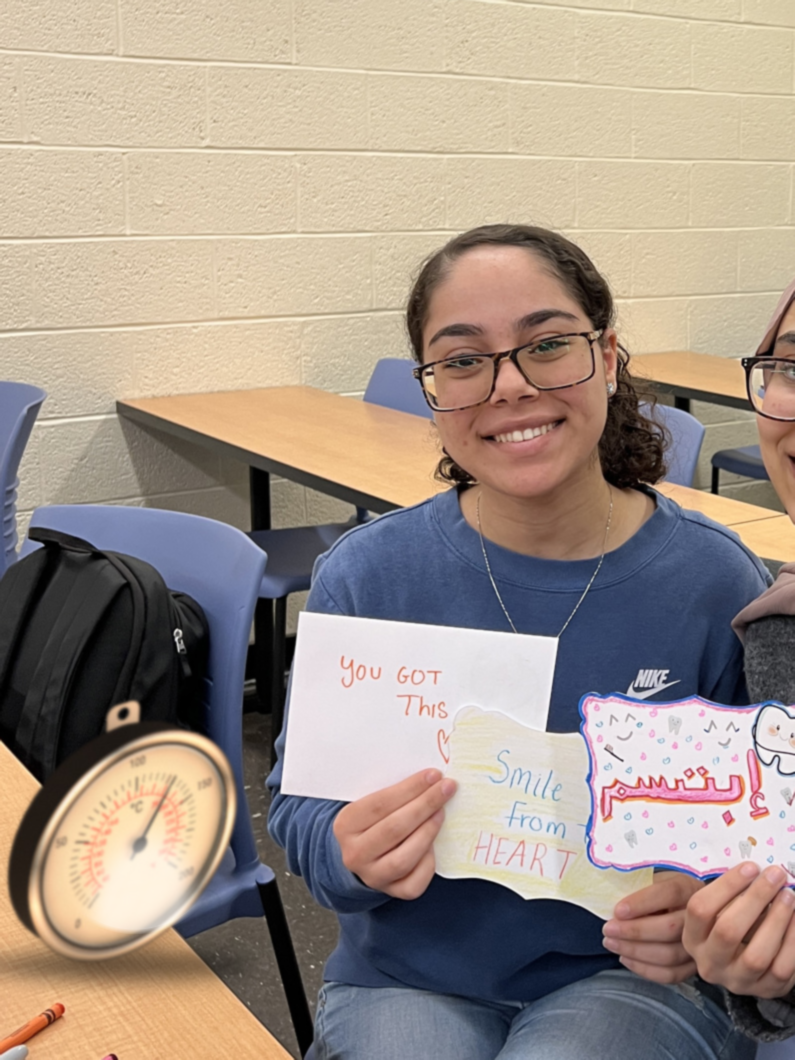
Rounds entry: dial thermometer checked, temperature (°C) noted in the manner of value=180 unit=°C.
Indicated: value=125 unit=°C
